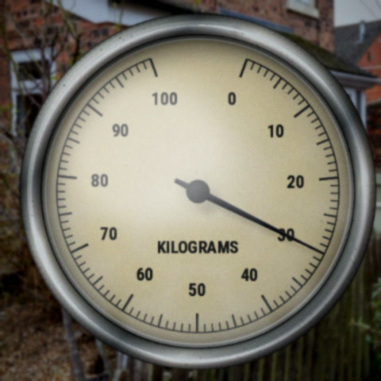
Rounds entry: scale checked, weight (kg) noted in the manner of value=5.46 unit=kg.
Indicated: value=30 unit=kg
